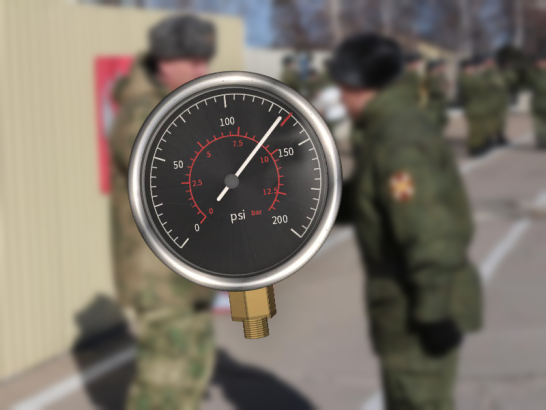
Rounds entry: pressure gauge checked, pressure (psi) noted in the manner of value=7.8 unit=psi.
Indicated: value=132.5 unit=psi
